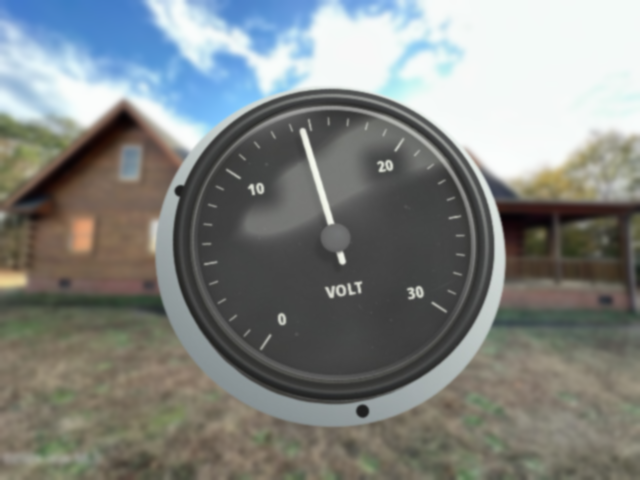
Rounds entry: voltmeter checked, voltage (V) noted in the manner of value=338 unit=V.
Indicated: value=14.5 unit=V
